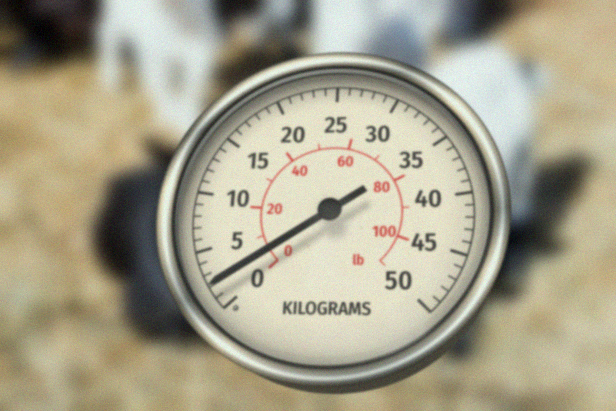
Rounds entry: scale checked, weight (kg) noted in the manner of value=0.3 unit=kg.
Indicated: value=2 unit=kg
